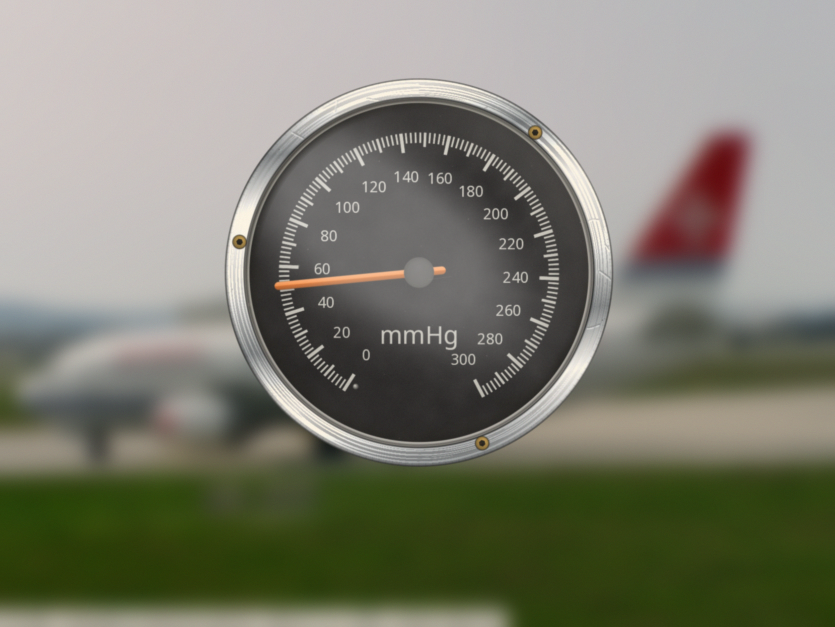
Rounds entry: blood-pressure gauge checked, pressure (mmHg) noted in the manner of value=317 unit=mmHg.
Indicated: value=52 unit=mmHg
